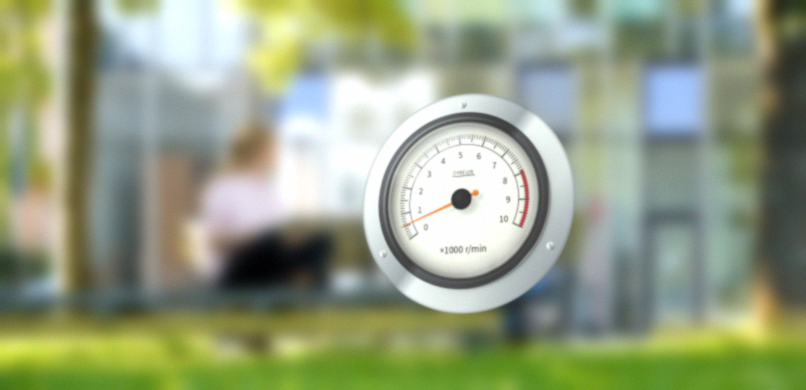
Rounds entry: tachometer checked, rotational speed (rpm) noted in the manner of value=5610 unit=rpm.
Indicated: value=500 unit=rpm
